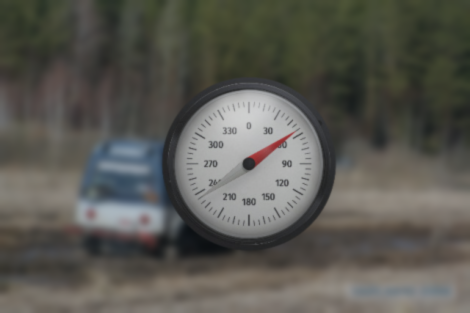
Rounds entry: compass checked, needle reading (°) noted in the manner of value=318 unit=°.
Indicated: value=55 unit=°
